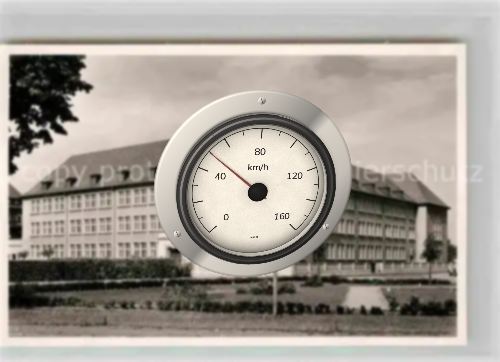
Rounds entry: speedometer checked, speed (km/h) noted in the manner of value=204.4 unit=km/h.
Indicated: value=50 unit=km/h
